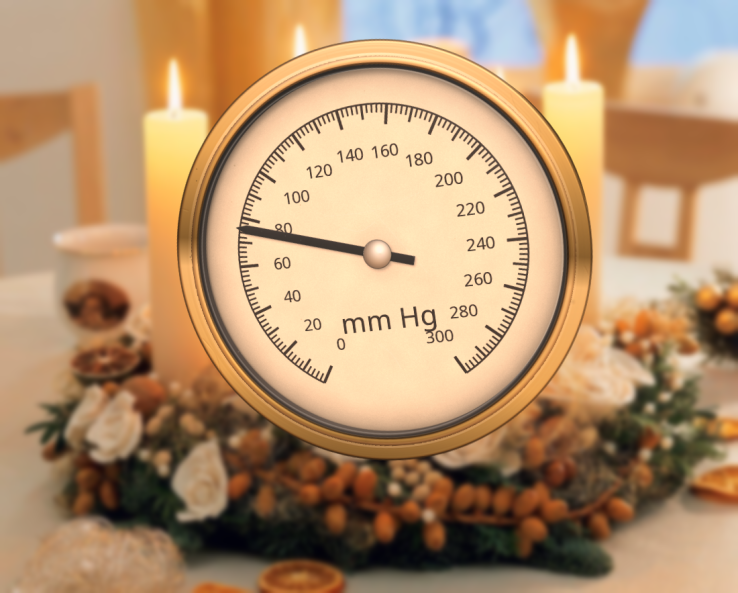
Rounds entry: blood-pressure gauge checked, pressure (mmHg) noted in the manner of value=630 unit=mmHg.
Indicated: value=76 unit=mmHg
